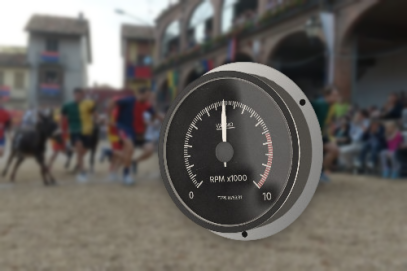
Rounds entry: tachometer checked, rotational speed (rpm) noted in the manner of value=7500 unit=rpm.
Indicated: value=5000 unit=rpm
